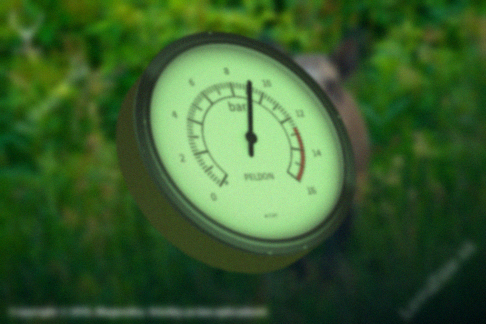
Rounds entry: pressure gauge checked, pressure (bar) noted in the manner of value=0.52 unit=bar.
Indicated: value=9 unit=bar
